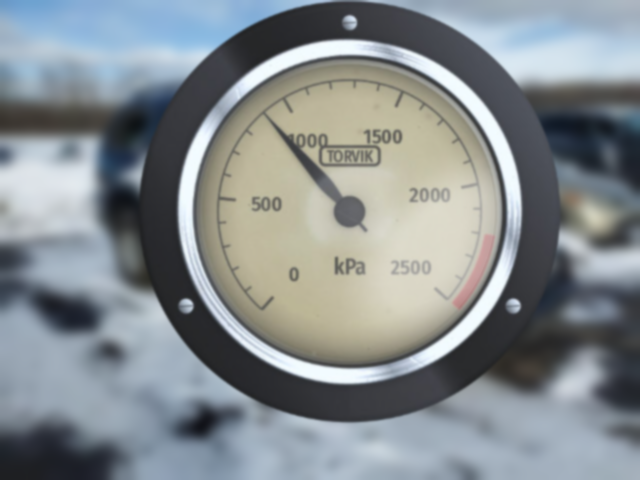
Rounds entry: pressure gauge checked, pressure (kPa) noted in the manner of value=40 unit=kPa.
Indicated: value=900 unit=kPa
